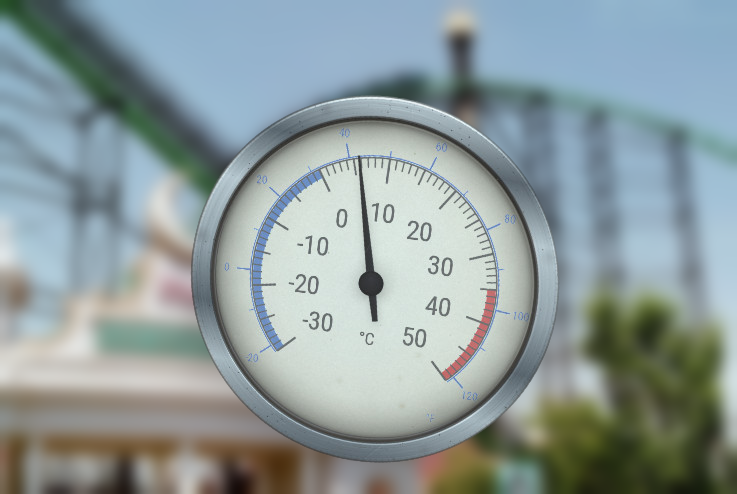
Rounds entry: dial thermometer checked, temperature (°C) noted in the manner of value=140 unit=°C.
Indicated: value=6 unit=°C
